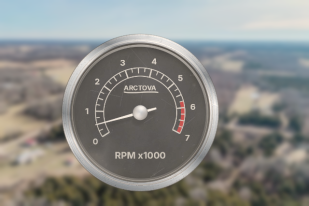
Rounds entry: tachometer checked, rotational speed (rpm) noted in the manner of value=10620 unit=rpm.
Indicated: value=500 unit=rpm
